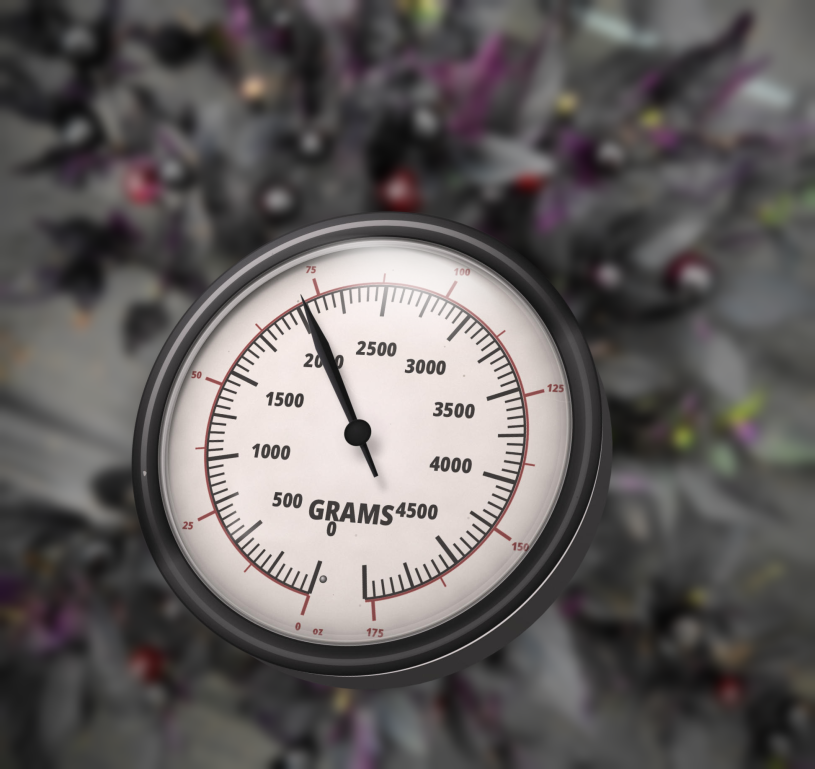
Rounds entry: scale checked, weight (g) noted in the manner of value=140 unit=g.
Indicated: value=2050 unit=g
